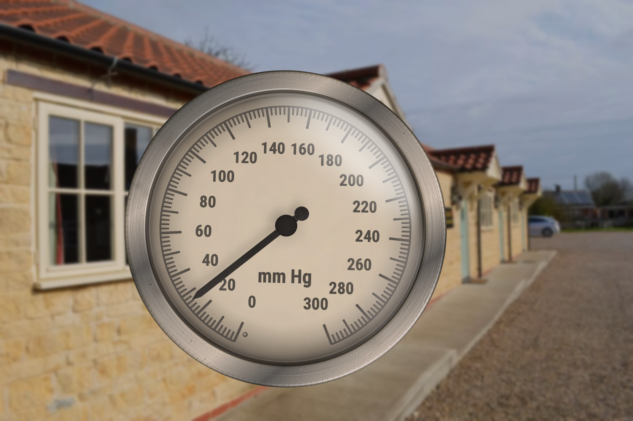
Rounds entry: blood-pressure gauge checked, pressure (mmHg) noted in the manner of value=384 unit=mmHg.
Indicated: value=26 unit=mmHg
